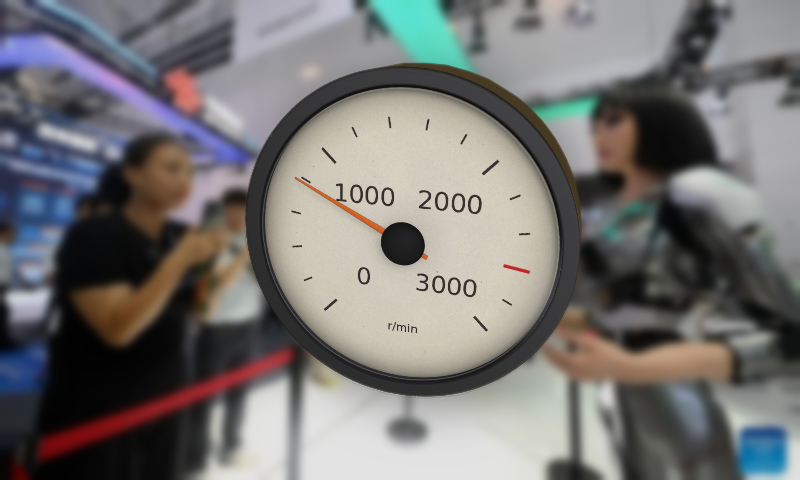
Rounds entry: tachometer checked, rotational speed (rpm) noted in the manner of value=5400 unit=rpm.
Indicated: value=800 unit=rpm
